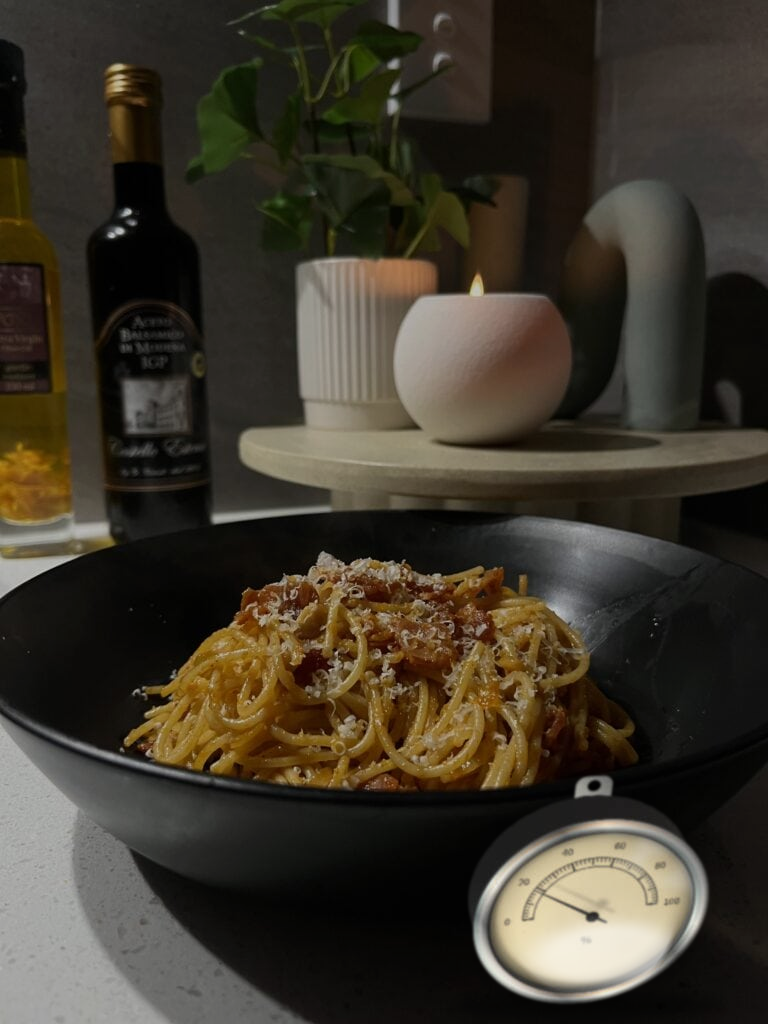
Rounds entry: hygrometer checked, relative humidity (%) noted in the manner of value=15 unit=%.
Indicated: value=20 unit=%
